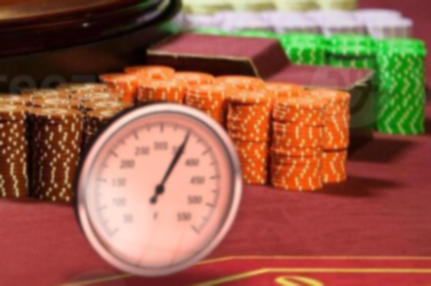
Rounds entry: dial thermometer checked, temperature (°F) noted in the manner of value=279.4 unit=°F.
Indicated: value=350 unit=°F
